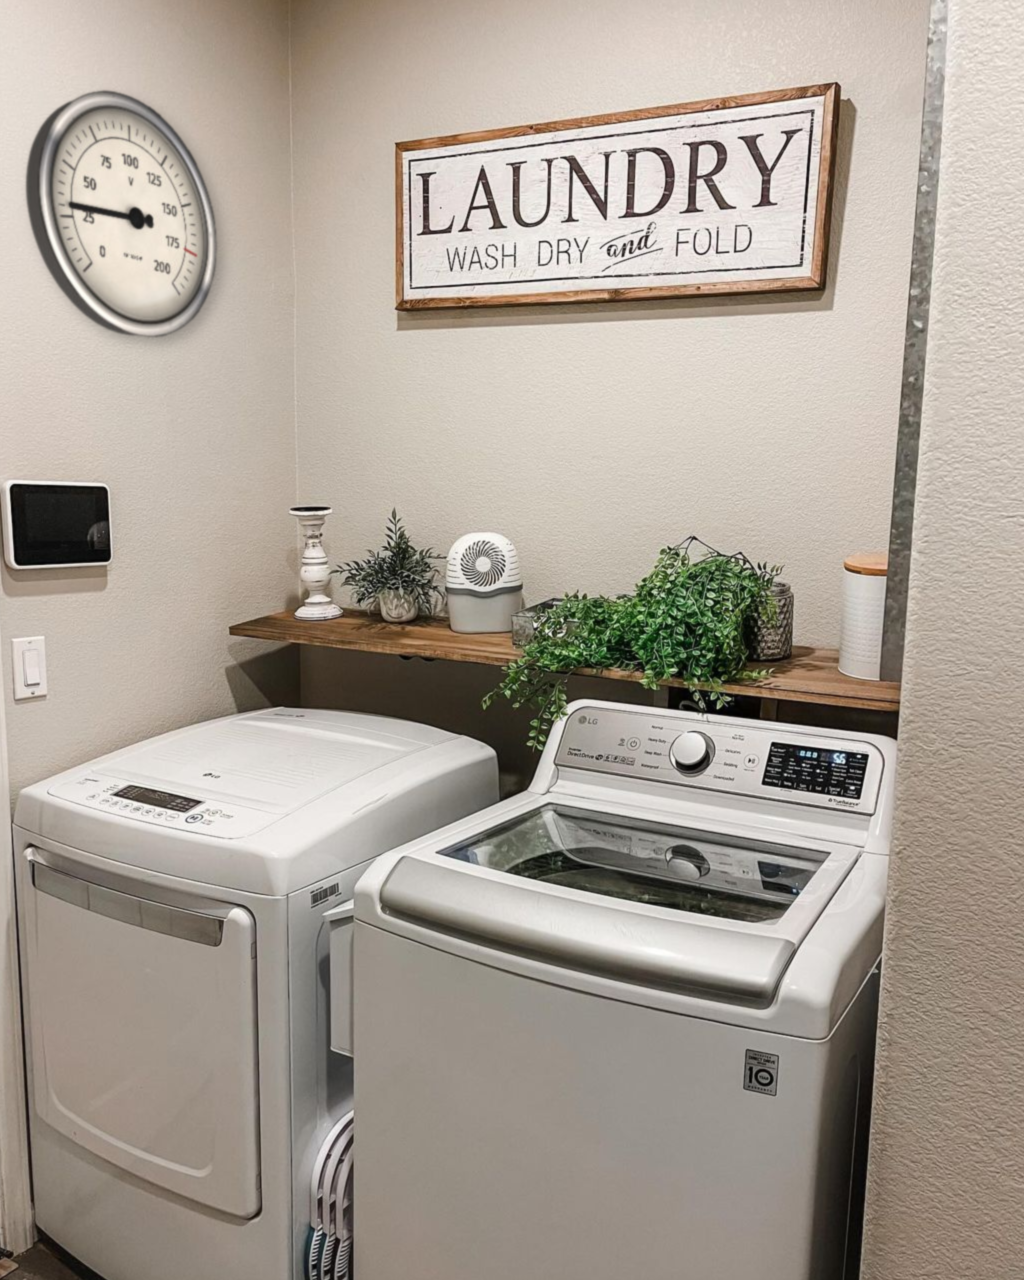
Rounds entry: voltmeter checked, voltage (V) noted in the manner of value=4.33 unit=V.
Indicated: value=30 unit=V
